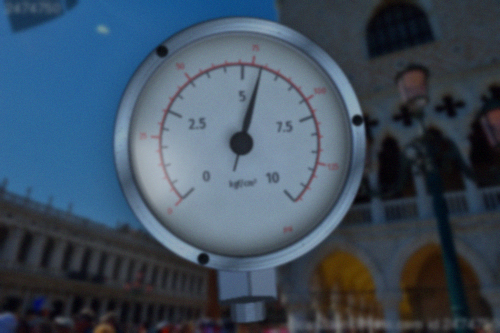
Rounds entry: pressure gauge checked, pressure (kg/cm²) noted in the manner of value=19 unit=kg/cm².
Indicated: value=5.5 unit=kg/cm²
